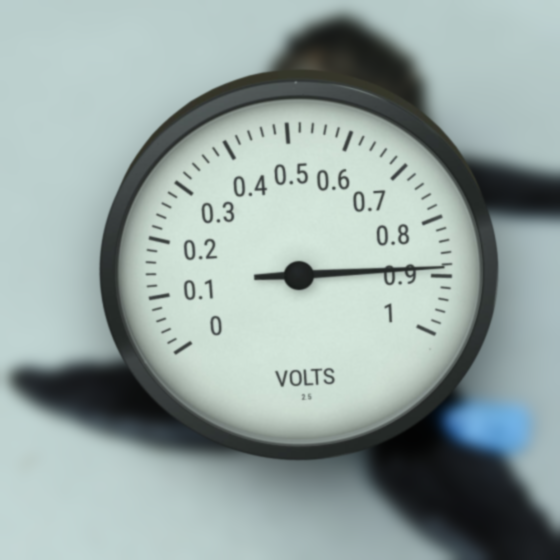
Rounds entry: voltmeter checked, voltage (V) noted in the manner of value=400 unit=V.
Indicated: value=0.88 unit=V
